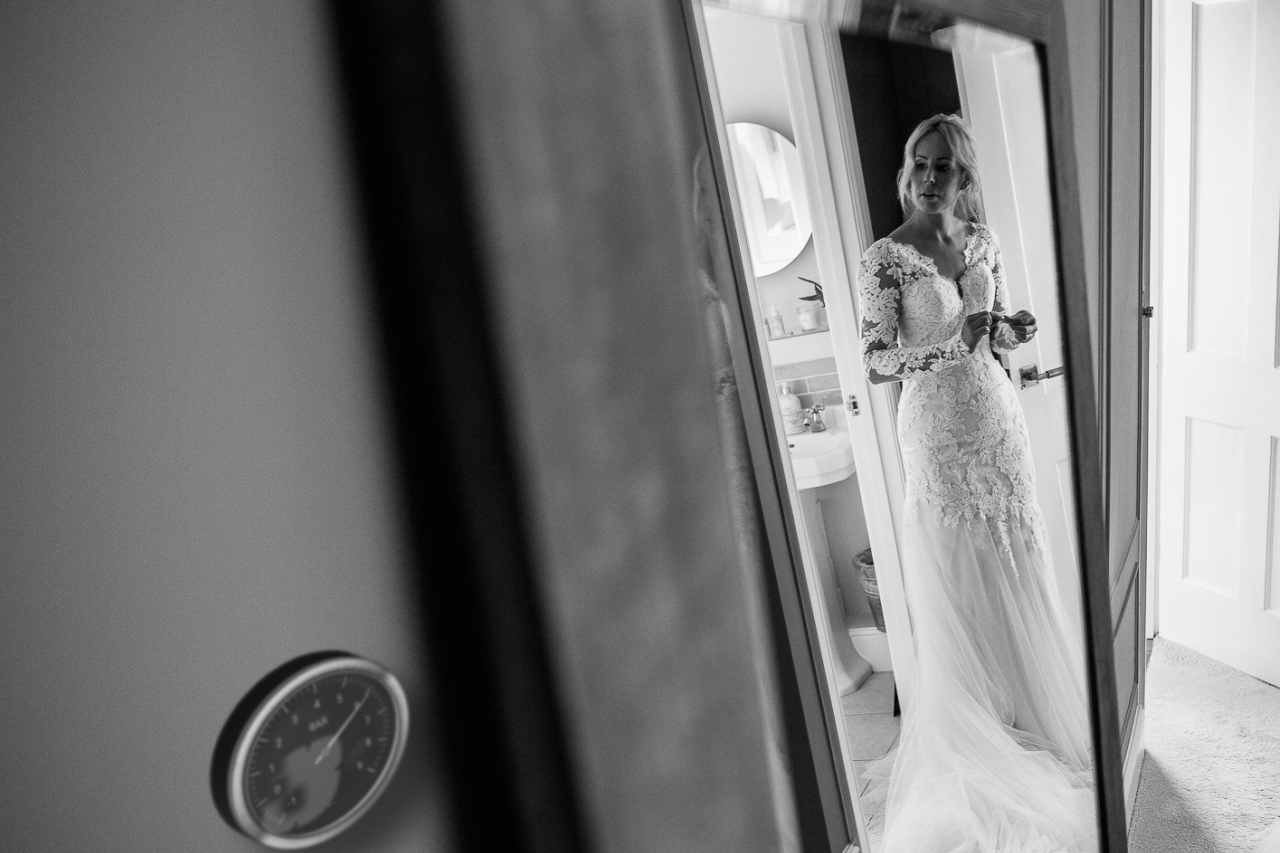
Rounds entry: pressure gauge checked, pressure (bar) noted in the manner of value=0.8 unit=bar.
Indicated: value=6 unit=bar
